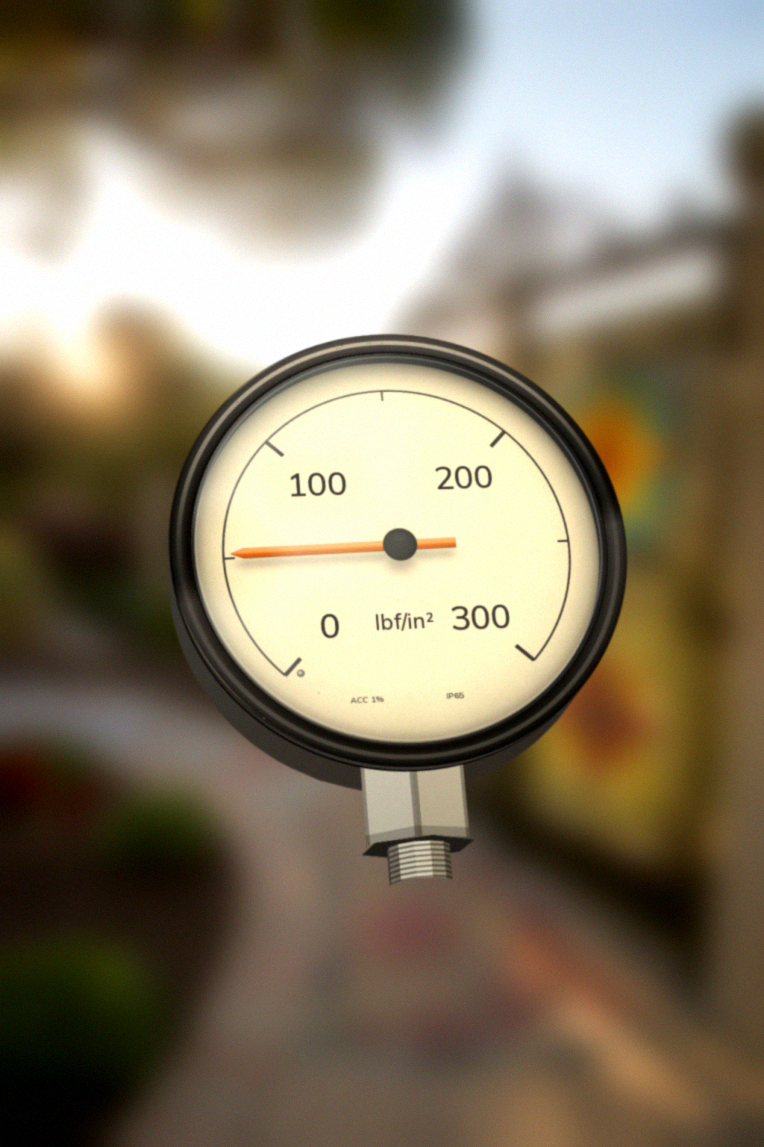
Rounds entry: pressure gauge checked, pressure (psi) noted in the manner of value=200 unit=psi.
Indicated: value=50 unit=psi
